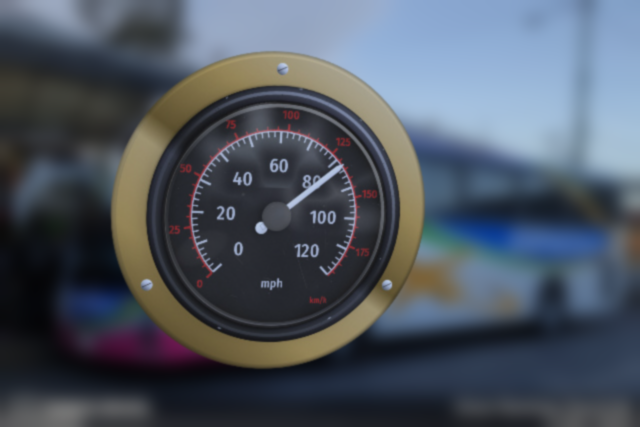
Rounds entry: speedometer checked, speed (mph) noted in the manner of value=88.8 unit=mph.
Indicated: value=82 unit=mph
